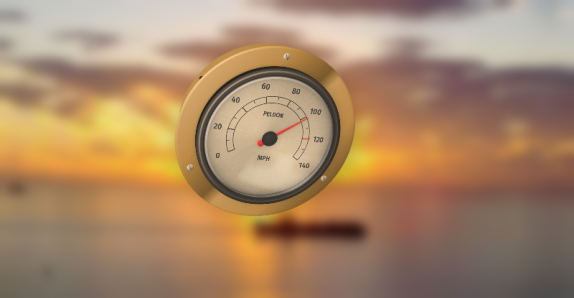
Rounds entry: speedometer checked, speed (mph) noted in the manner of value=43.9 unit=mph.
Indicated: value=100 unit=mph
